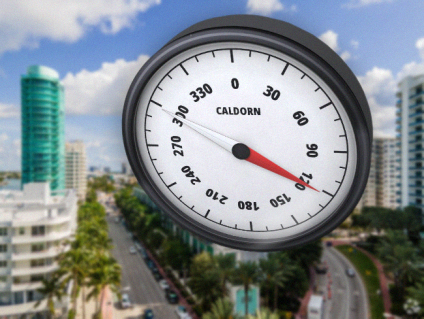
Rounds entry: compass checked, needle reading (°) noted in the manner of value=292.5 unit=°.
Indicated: value=120 unit=°
